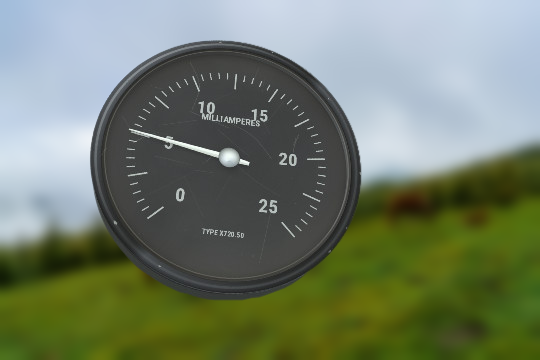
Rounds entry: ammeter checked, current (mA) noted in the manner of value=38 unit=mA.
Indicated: value=5 unit=mA
